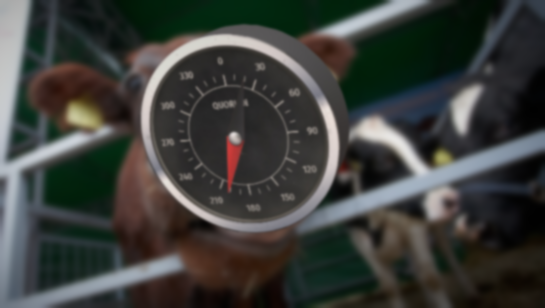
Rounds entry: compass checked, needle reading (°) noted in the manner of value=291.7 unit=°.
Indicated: value=200 unit=°
